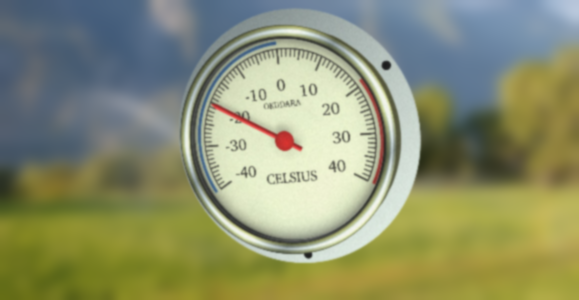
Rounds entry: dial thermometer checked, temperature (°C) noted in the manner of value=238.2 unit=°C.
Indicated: value=-20 unit=°C
